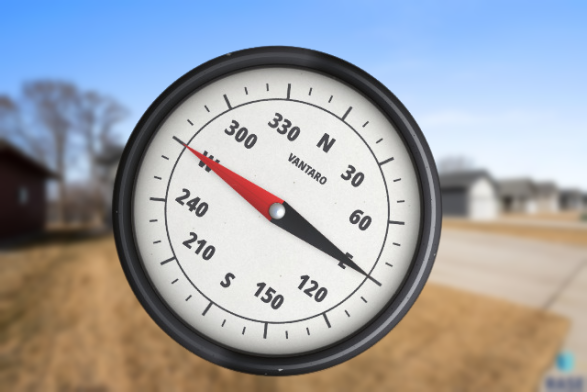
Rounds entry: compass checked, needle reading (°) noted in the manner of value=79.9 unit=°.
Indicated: value=270 unit=°
